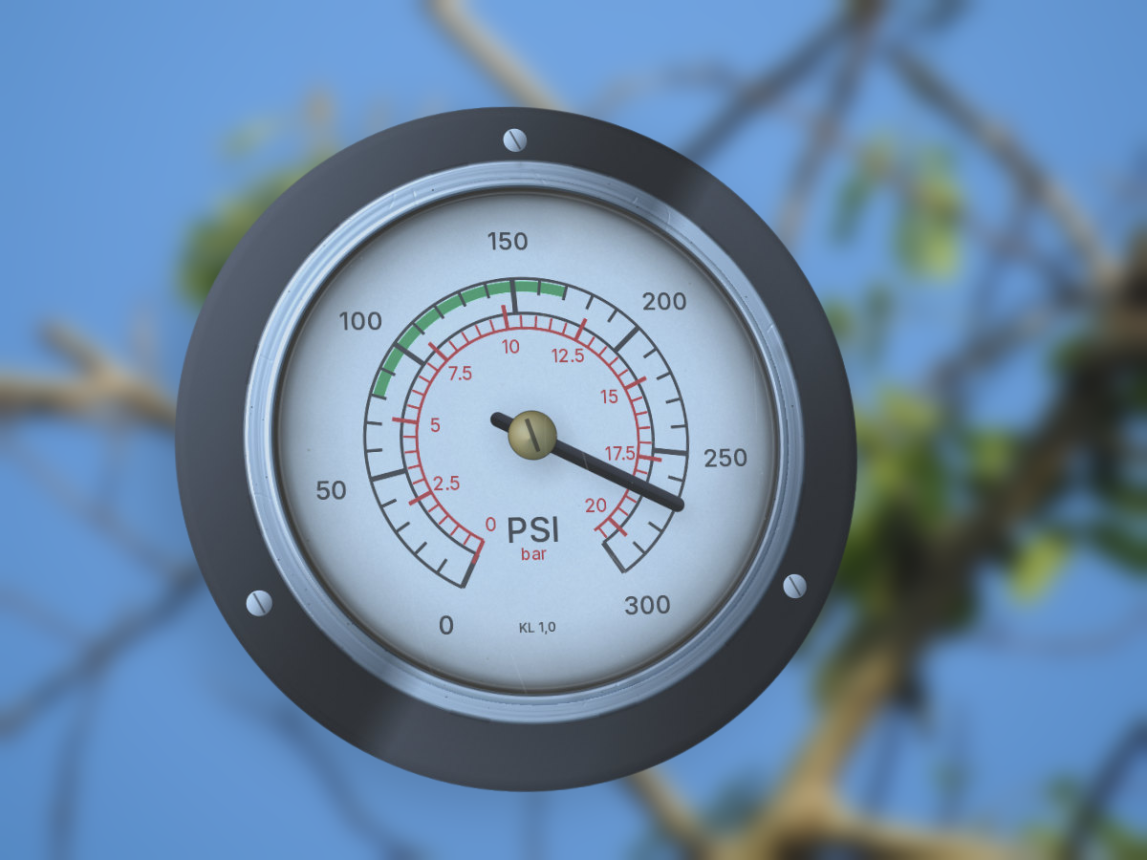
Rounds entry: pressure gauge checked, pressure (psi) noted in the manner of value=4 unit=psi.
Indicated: value=270 unit=psi
